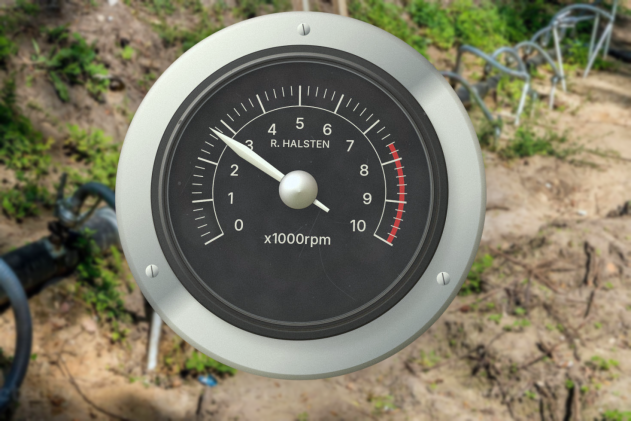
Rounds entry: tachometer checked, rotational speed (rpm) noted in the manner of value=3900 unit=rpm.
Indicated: value=2700 unit=rpm
